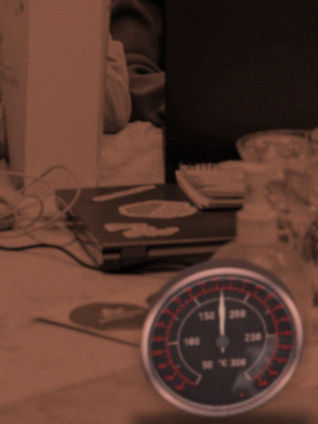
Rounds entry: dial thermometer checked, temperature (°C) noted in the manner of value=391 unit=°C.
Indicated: value=175 unit=°C
